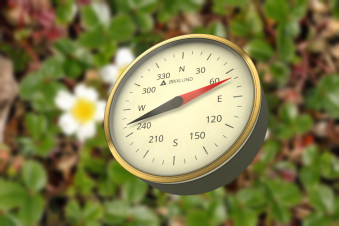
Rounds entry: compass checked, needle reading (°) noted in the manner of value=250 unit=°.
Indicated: value=70 unit=°
